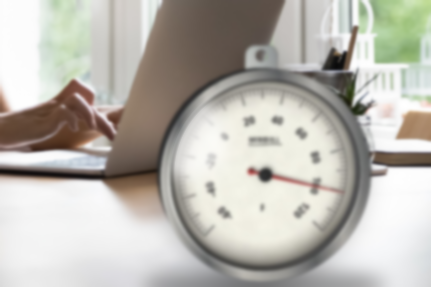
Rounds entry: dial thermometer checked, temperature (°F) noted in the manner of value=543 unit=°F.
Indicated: value=100 unit=°F
